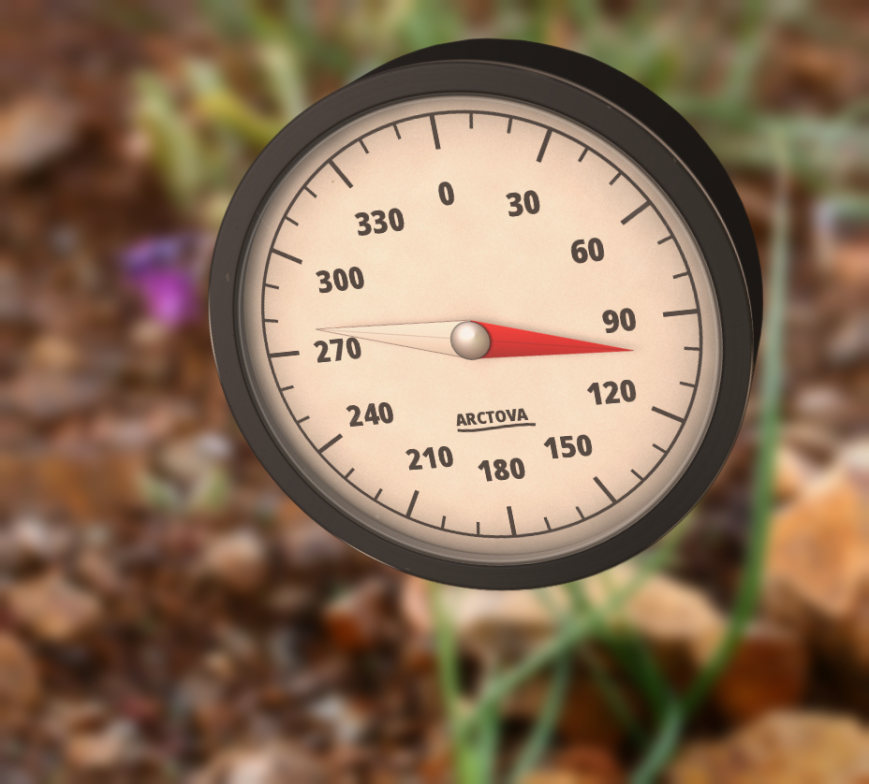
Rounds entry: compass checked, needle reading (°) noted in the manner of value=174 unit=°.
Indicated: value=100 unit=°
